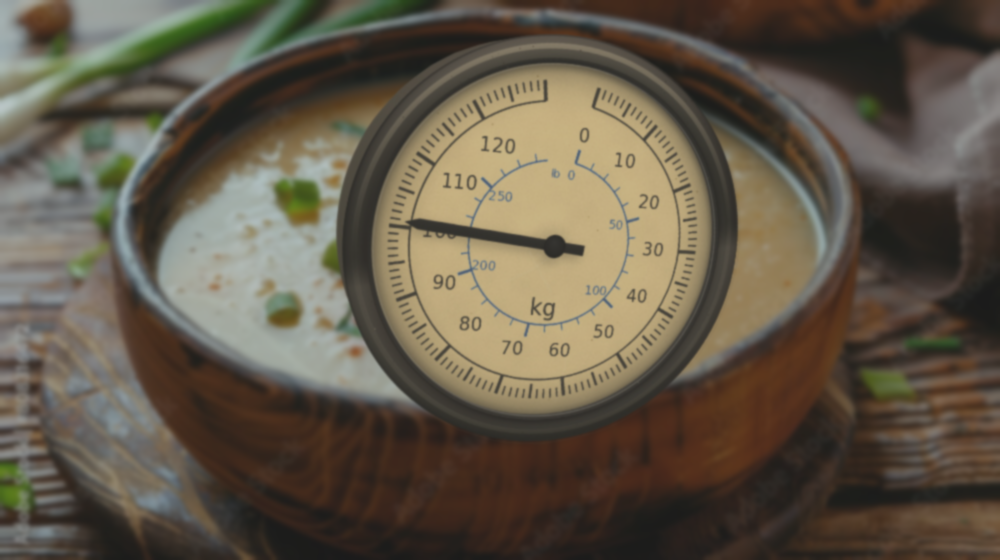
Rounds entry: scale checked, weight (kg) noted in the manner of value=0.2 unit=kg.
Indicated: value=101 unit=kg
